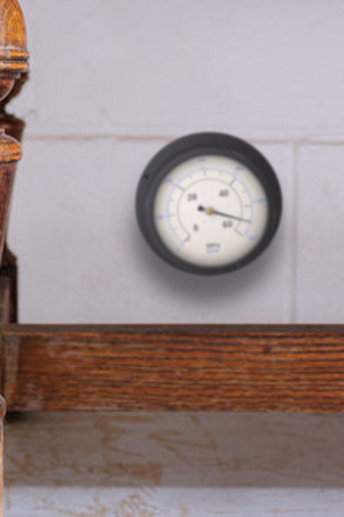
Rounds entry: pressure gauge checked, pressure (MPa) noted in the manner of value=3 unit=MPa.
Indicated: value=55 unit=MPa
